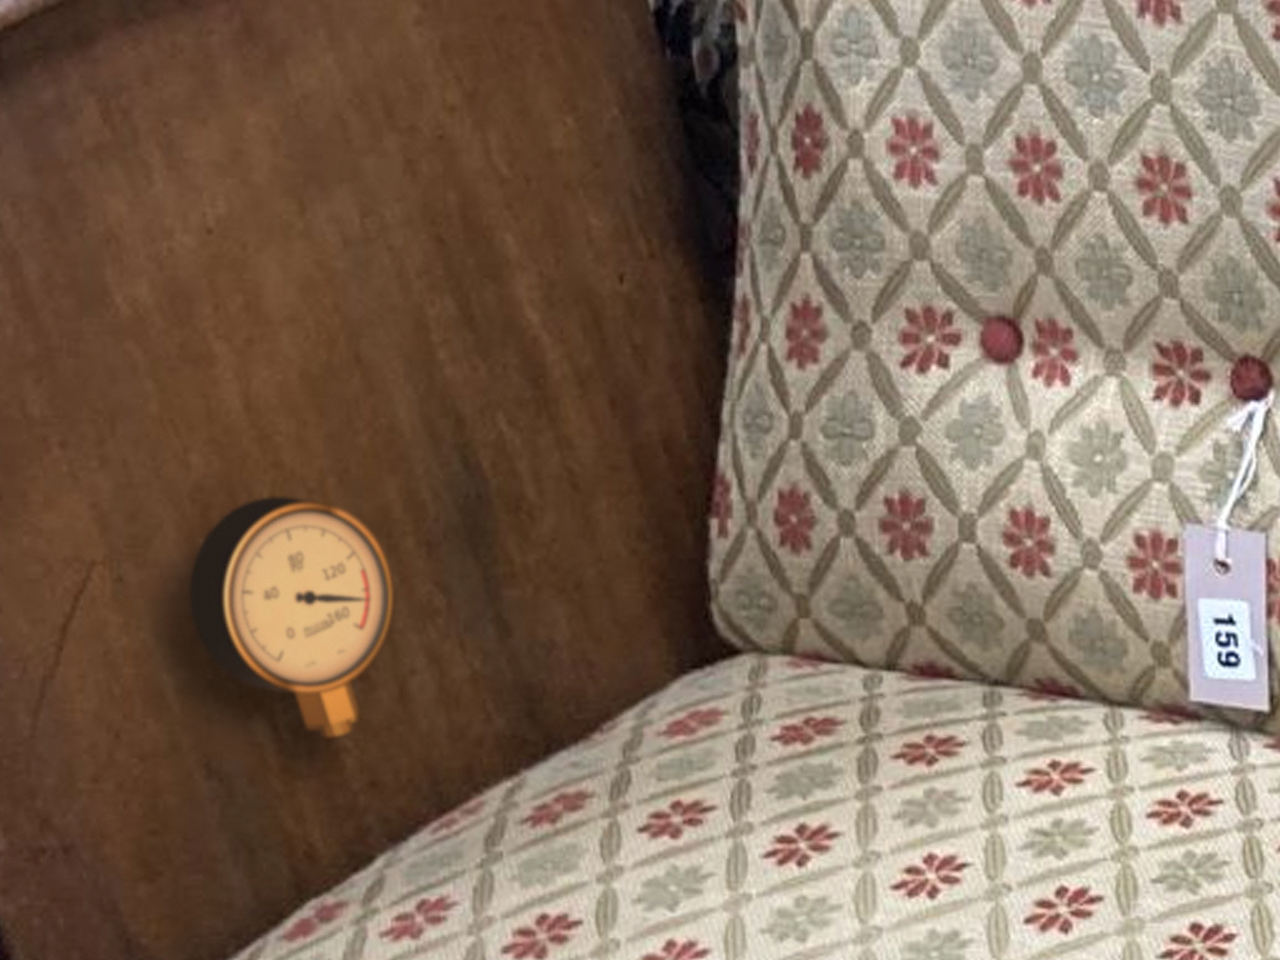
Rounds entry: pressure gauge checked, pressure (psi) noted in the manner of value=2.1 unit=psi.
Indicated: value=145 unit=psi
